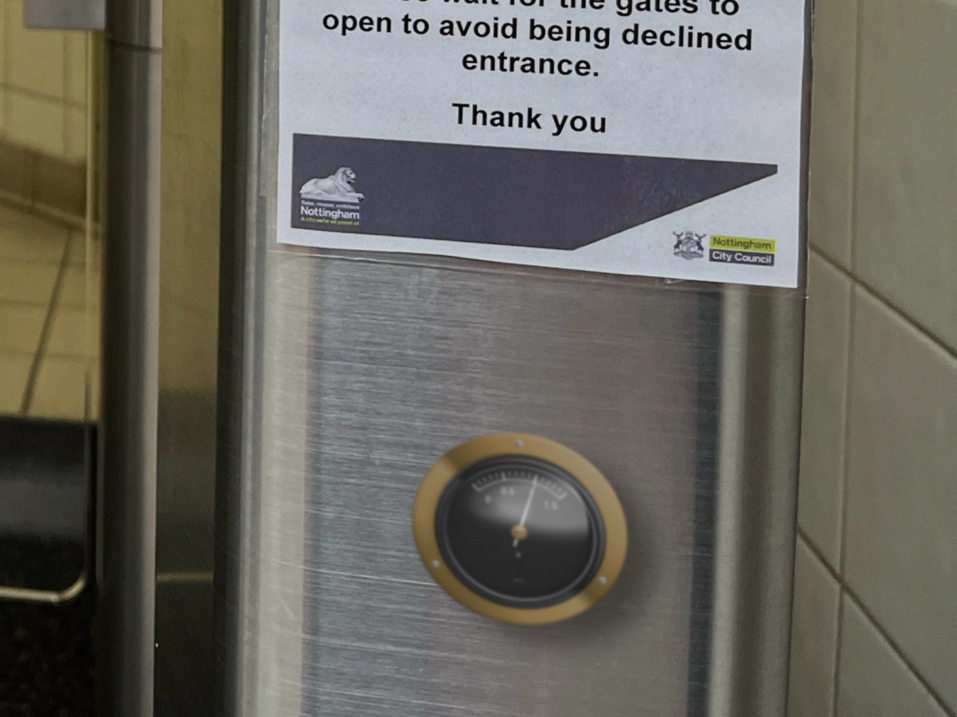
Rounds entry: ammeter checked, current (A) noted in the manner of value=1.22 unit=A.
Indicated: value=1 unit=A
